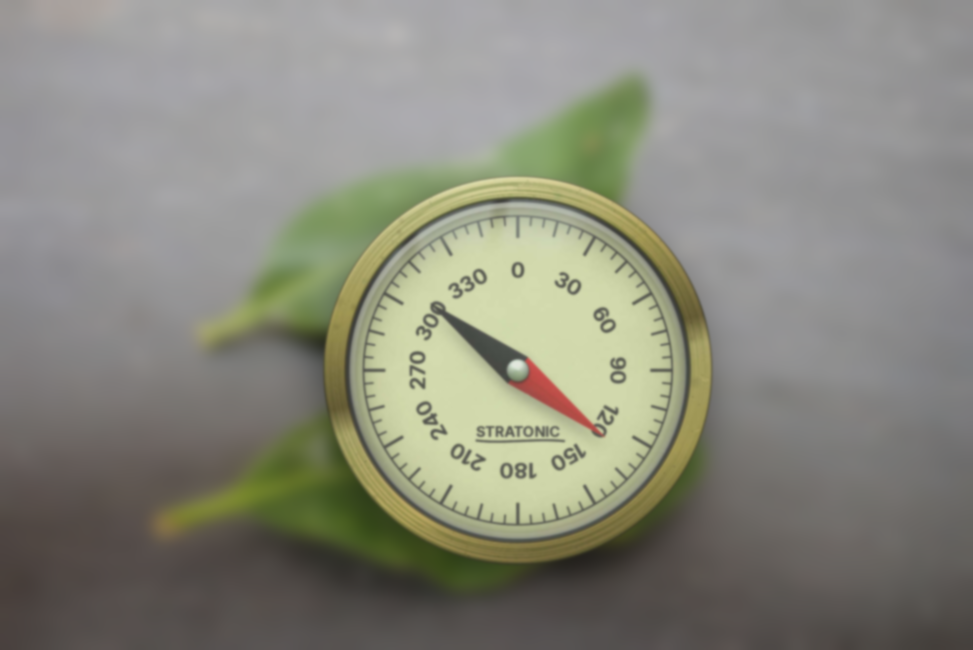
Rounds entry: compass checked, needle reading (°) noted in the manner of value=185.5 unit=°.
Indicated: value=127.5 unit=°
